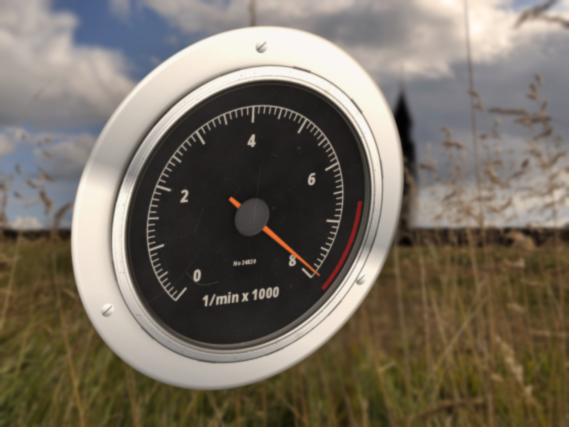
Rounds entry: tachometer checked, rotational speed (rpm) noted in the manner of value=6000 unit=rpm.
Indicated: value=7900 unit=rpm
